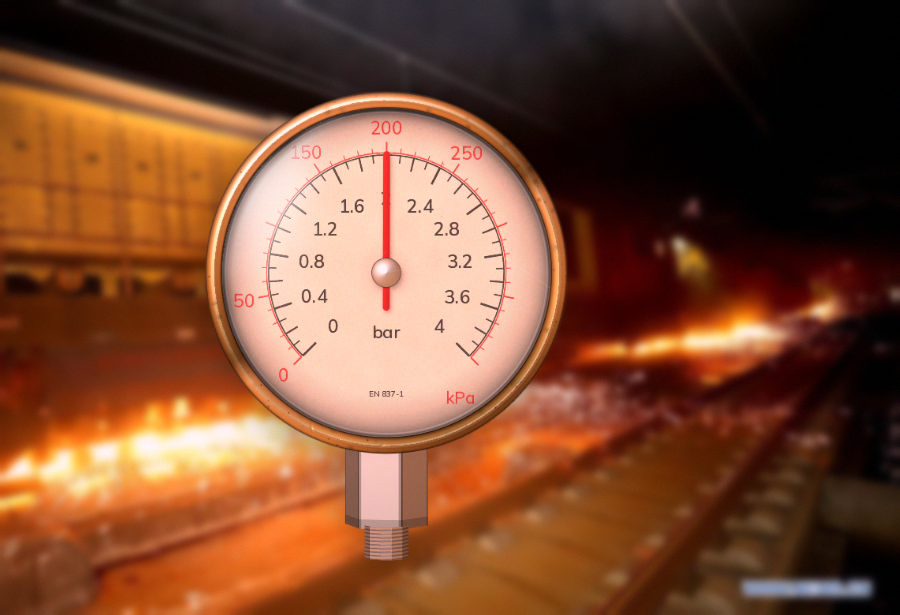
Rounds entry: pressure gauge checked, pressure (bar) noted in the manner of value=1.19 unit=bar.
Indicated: value=2 unit=bar
